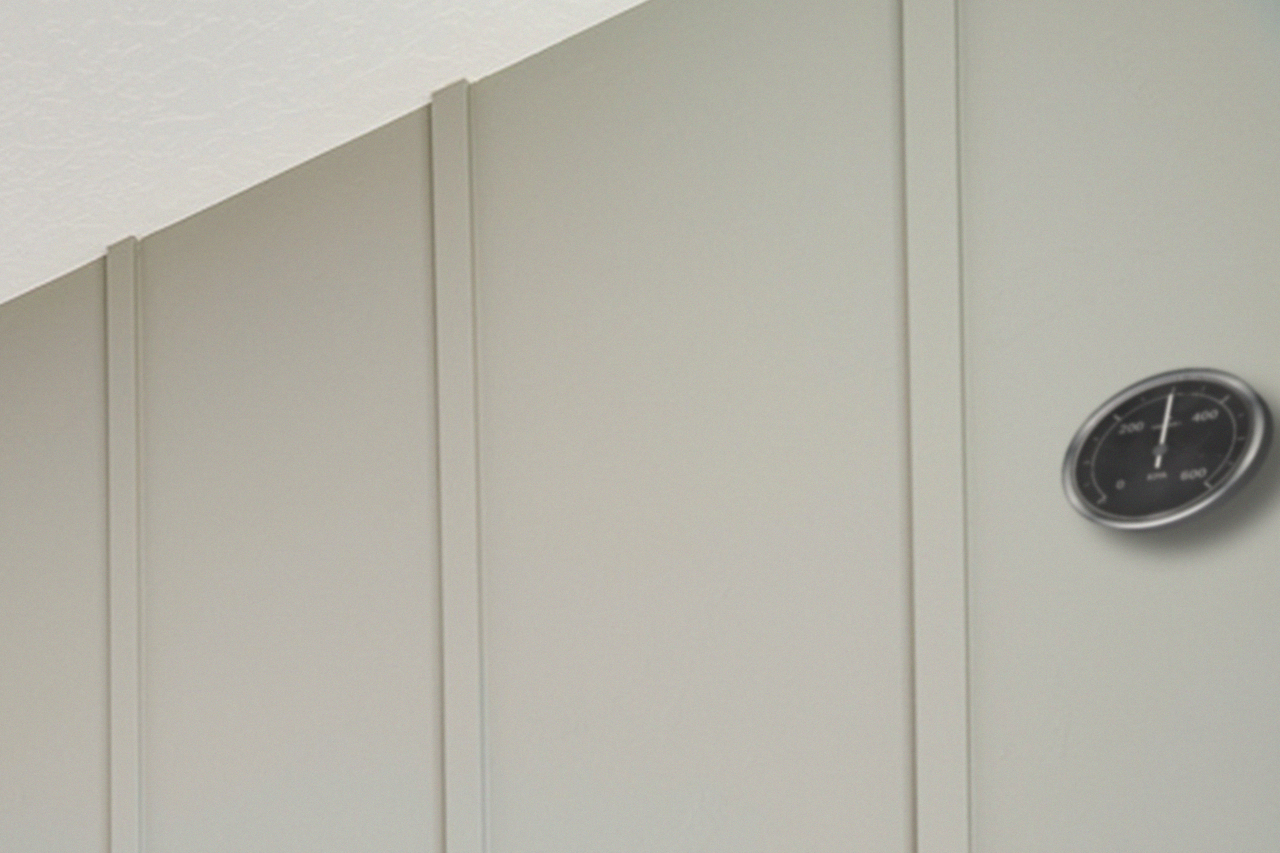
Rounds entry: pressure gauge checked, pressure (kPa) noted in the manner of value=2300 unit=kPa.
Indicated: value=300 unit=kPa
